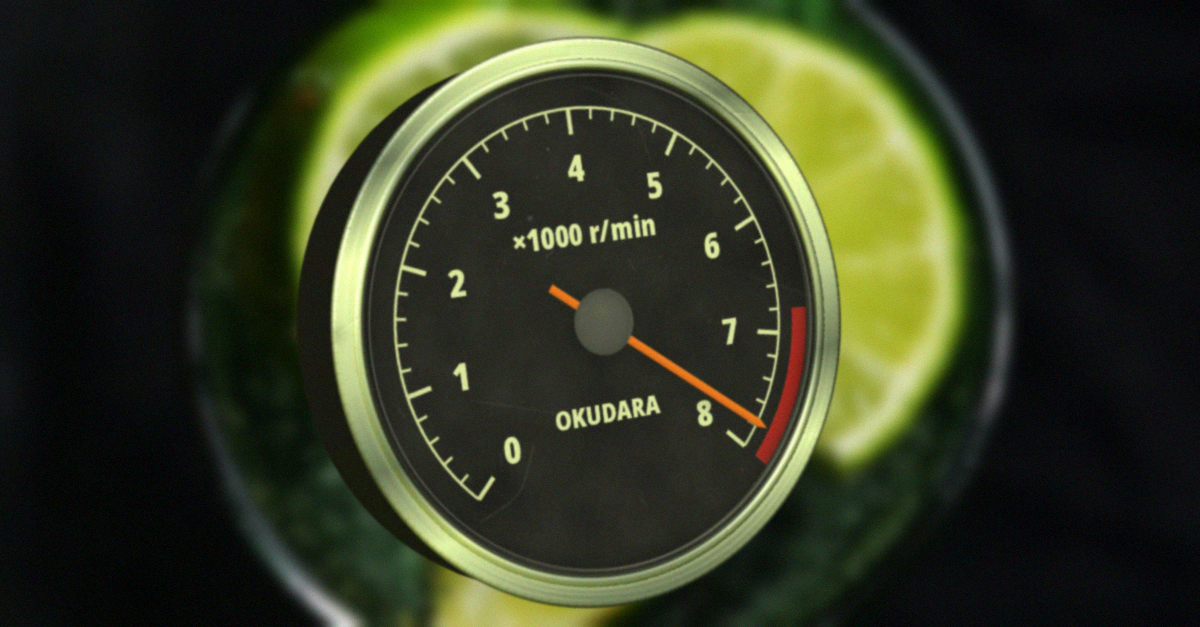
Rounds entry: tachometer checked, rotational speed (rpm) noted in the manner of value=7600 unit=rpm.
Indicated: value=7800 unit=rpm
